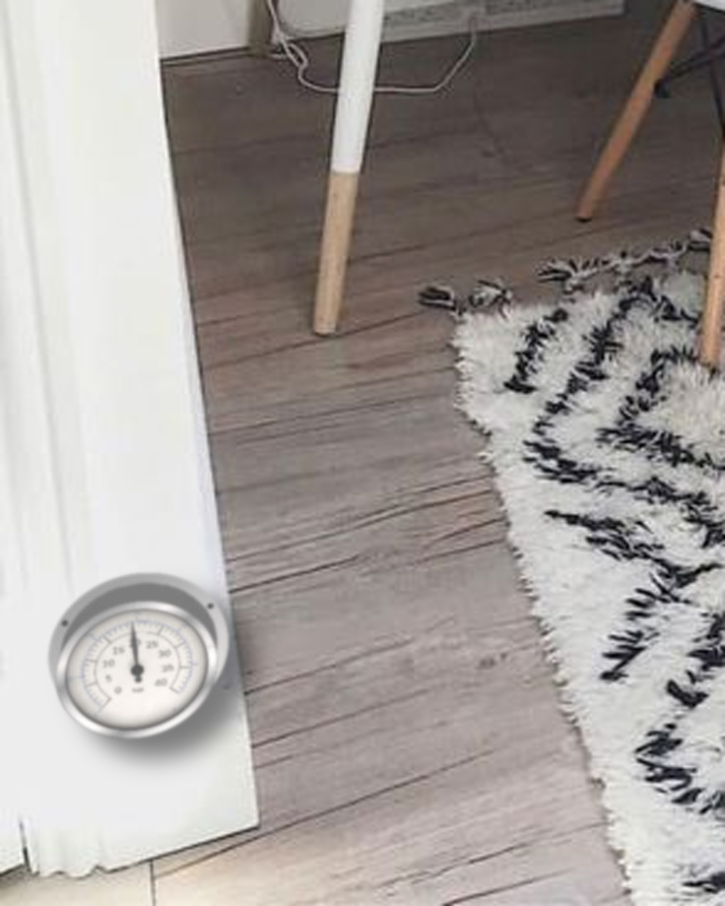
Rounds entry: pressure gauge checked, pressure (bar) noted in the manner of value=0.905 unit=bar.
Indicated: value=20 unit=bar
